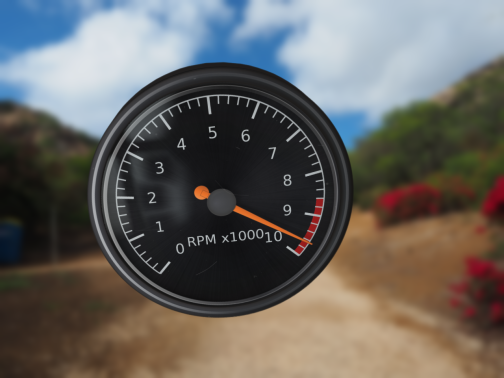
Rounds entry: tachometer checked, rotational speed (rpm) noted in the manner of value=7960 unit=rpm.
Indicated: value=9600 unit=rpm
